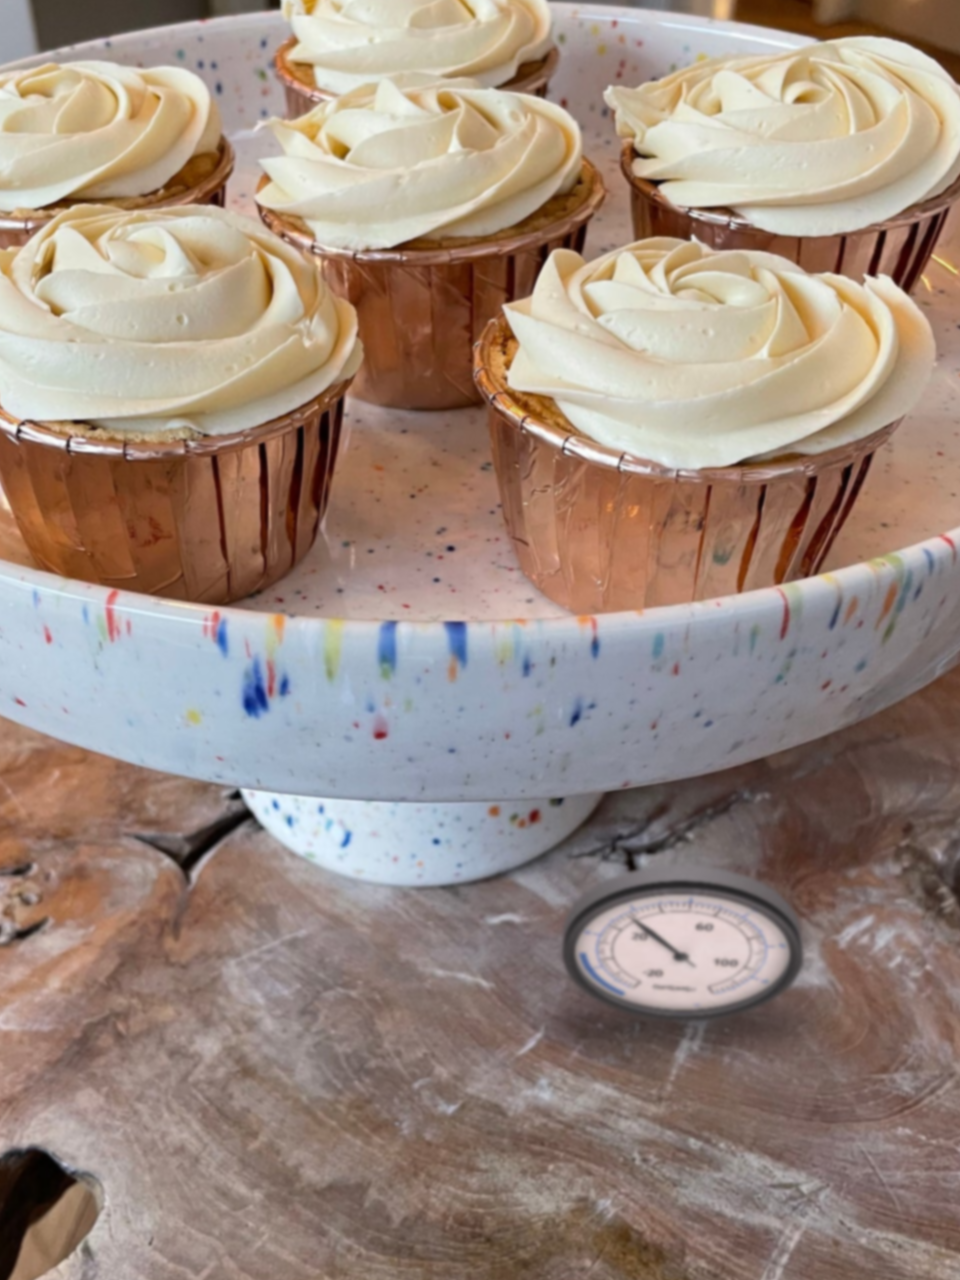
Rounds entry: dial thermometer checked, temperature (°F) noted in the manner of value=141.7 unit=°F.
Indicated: value=30 unit=°F
